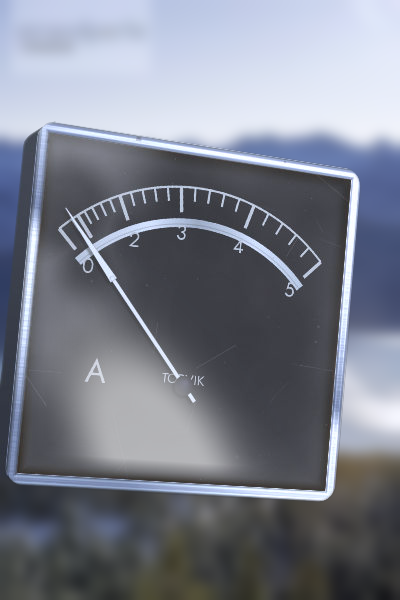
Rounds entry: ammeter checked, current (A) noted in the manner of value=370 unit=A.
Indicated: value=0.8 unit=A
